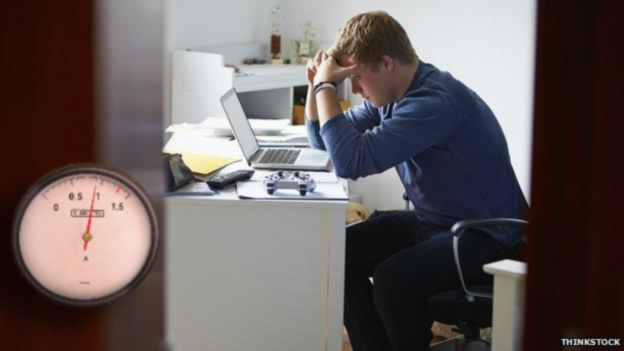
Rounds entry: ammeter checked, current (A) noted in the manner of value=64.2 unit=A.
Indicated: value=0.9 unit=A
